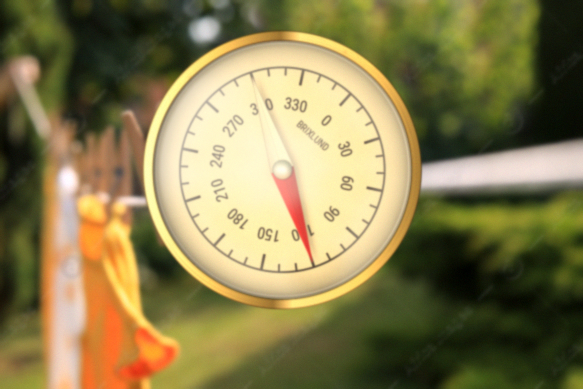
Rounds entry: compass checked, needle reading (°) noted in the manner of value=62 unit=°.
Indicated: value=120 unit=°
